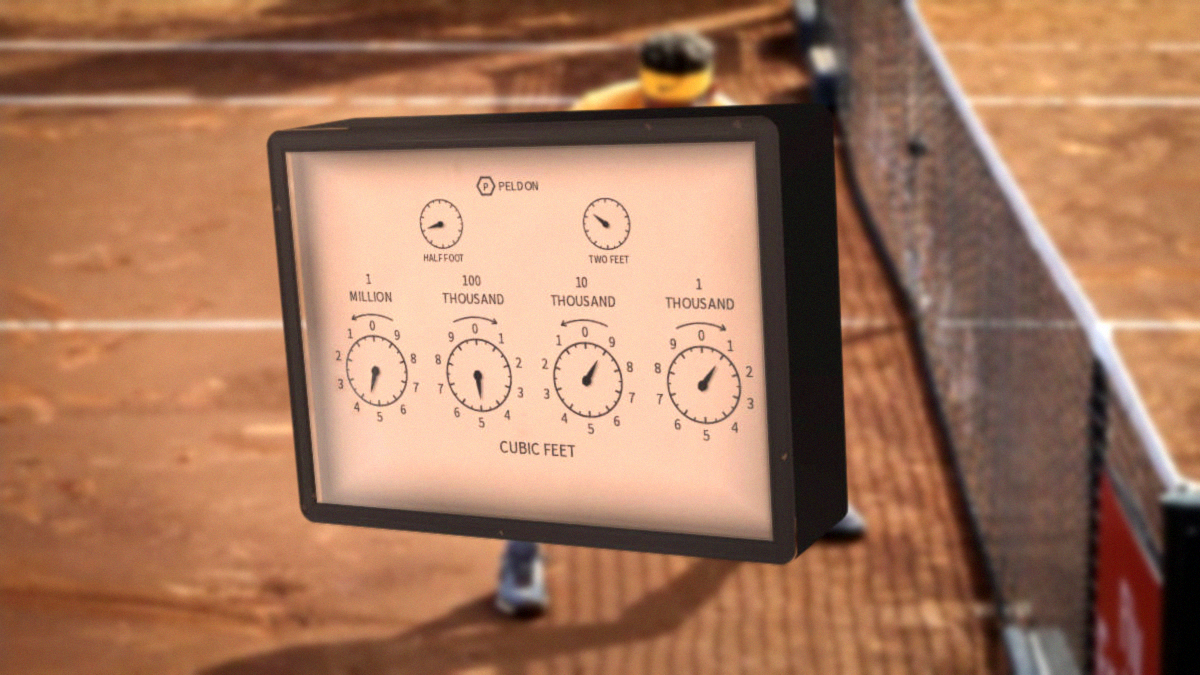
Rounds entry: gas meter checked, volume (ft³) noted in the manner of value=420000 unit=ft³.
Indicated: value=449100 unit=ft³
